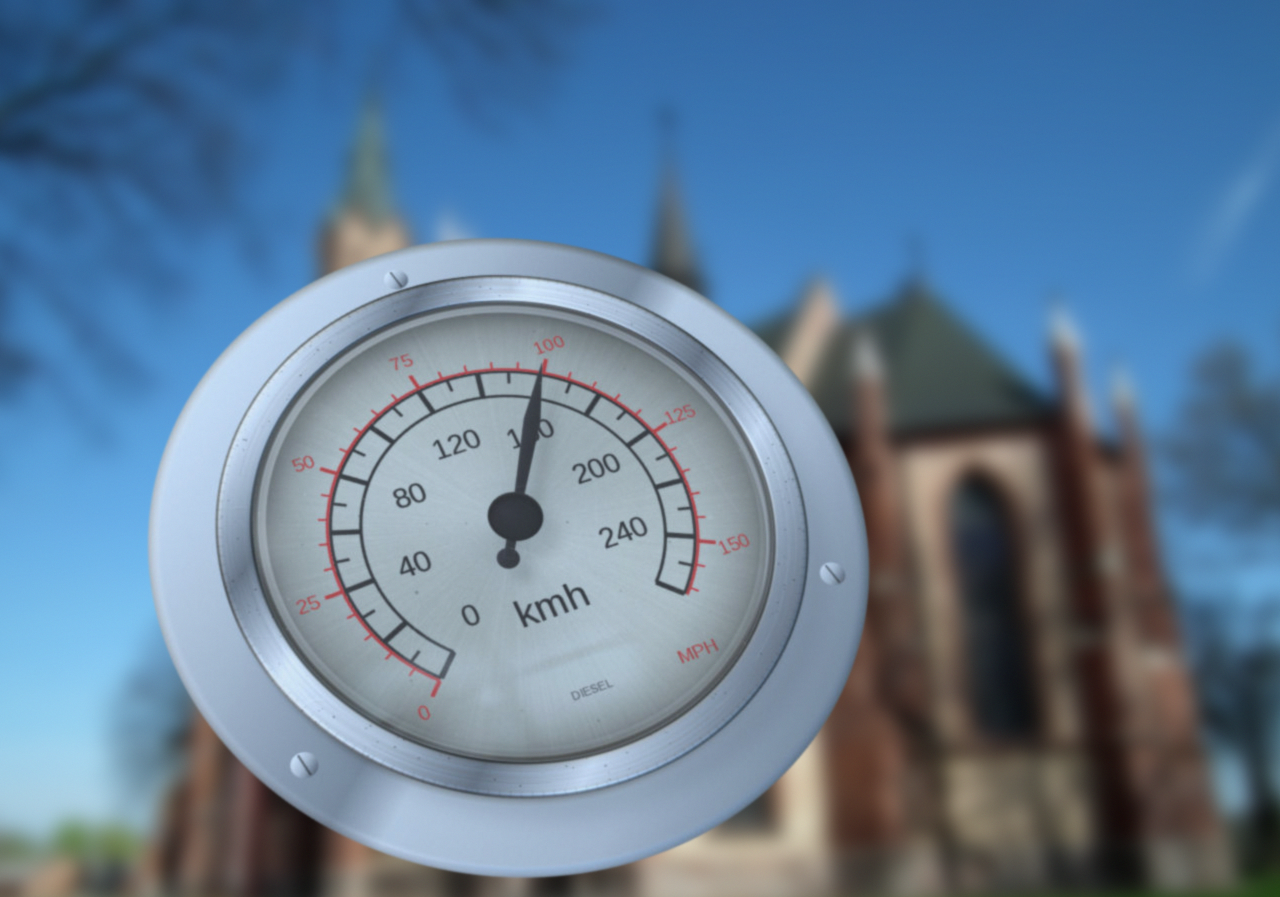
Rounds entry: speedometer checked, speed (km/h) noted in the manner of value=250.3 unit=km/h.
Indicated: value=160 unit=km/h
